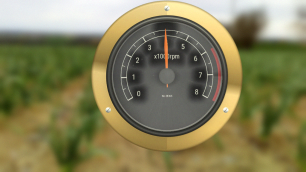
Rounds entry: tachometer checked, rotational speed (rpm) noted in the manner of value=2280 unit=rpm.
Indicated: value=4000 unit=rpm
